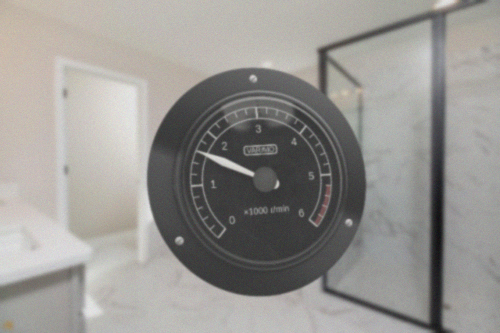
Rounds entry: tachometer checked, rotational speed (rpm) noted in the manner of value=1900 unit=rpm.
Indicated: value=1600 unit=rpm
